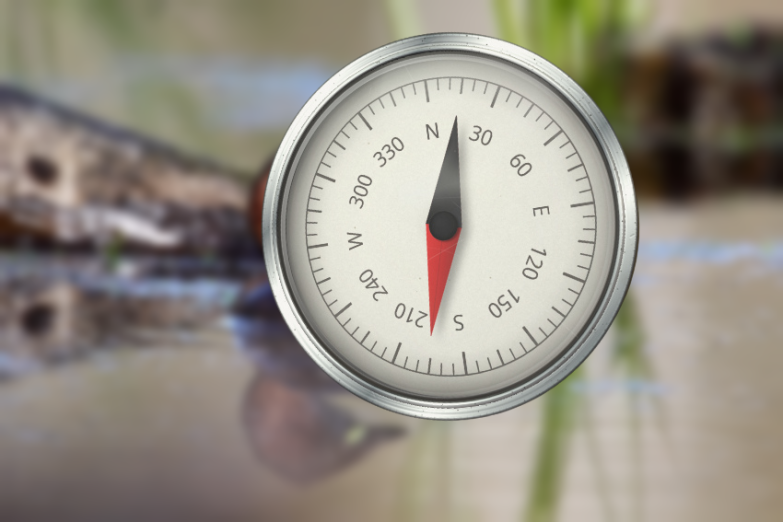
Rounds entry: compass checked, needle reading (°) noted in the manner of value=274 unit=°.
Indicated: value=195 unit=°
